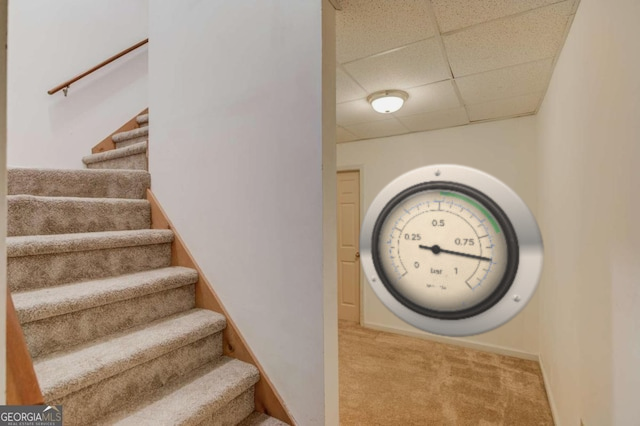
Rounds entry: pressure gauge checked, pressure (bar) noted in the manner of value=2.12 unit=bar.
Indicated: value=0.85 unit=bar
